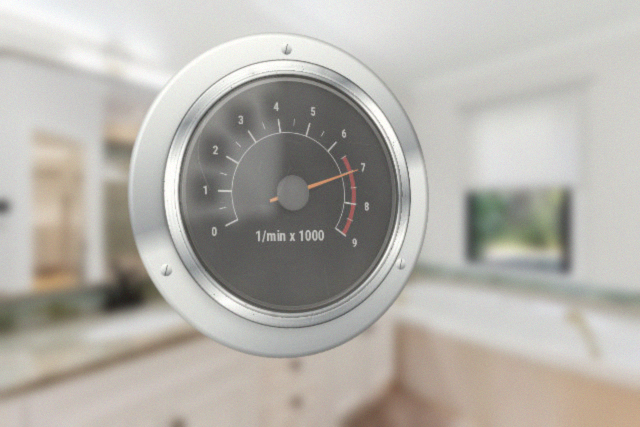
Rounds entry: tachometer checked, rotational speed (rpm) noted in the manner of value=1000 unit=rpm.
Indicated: value=7000 unit=rpm
